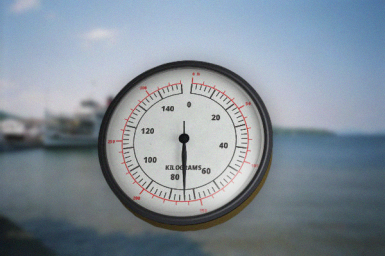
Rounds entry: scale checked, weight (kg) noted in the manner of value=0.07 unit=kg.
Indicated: value=74 unit=kg
